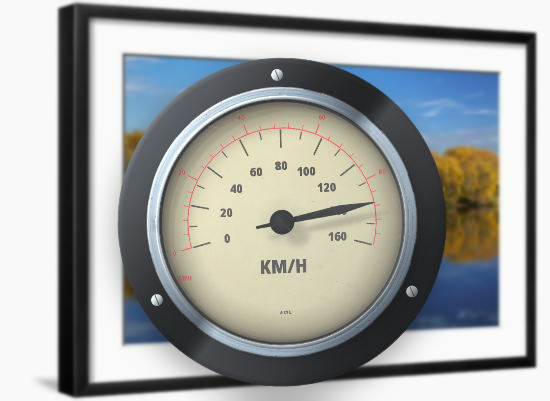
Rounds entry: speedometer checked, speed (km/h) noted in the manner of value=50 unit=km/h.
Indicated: value=140 unit=km/h
